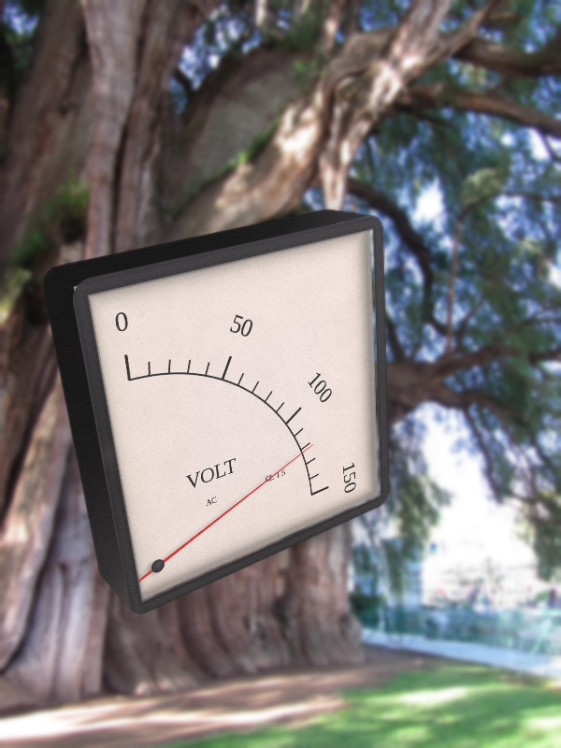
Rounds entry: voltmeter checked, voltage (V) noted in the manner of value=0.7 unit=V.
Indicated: value=120 unit=V
